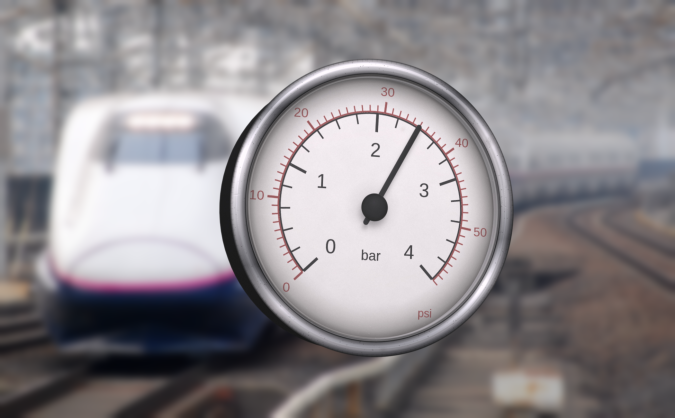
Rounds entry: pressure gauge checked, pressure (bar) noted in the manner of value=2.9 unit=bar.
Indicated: value=2.4 unit=bar
